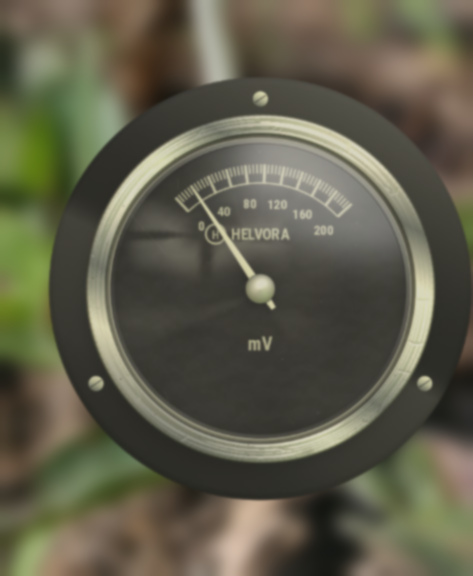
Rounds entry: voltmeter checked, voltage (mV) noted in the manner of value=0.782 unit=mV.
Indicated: value=20 unit=mV
